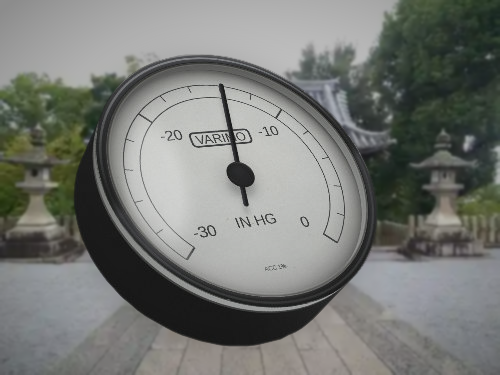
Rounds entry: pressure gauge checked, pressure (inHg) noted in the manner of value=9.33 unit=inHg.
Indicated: value=-14 unit=inHg
